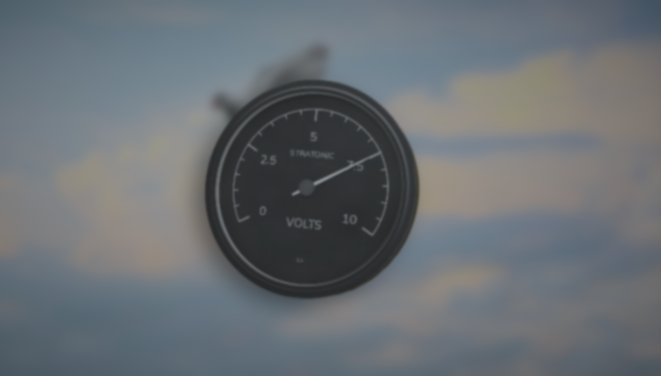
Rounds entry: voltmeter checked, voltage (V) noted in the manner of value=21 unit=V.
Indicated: value=7.5 unit=V
